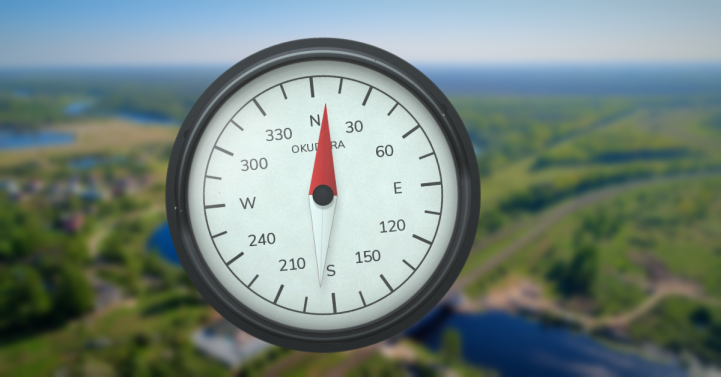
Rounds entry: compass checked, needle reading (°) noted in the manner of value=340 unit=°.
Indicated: value=7.5 unit=°
